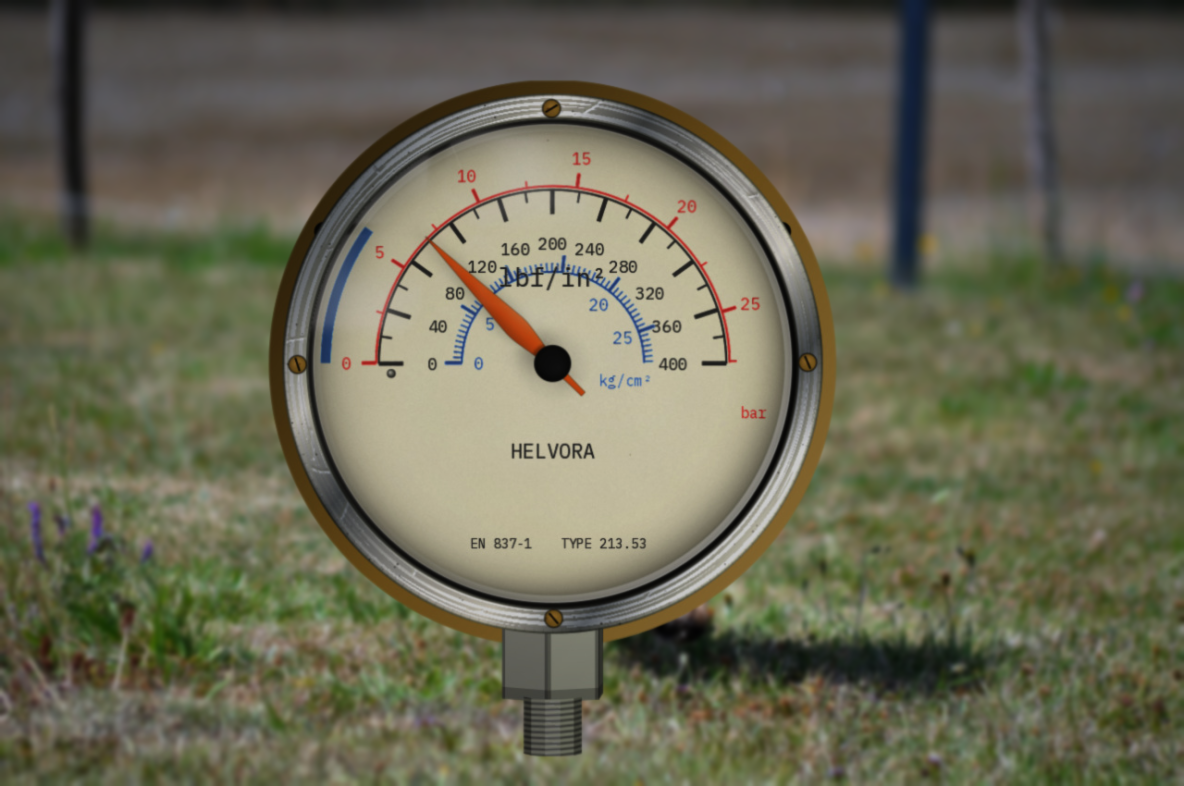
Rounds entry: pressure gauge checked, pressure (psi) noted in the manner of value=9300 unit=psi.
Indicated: value=100 unit=psi
